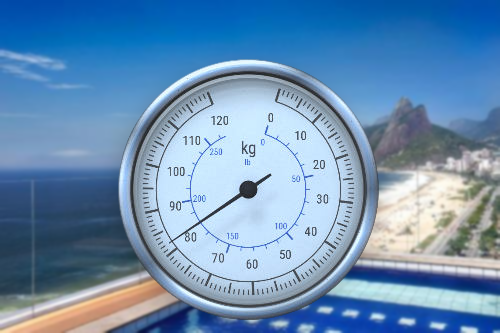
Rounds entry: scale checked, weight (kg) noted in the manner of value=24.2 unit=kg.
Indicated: value=82 unit=kg
